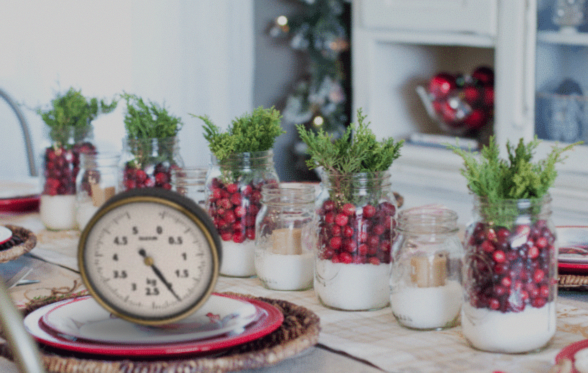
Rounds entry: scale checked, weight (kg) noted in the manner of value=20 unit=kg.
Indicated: value=2 unit=kg
